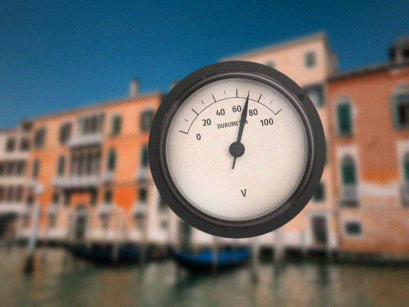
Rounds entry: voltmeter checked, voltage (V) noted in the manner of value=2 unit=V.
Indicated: value=70 unit=V
